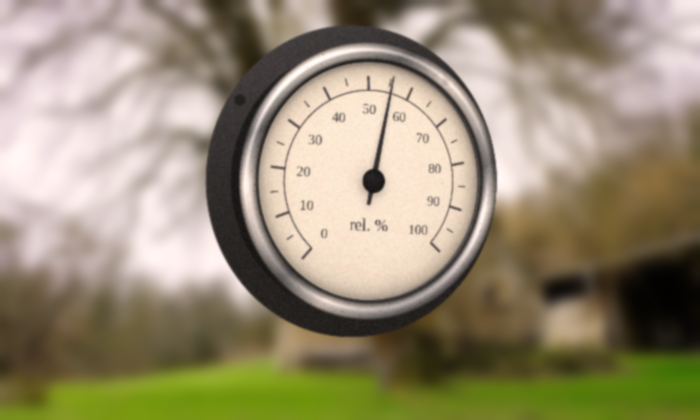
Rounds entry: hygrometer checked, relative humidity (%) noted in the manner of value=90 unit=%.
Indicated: value=55 unit=%
